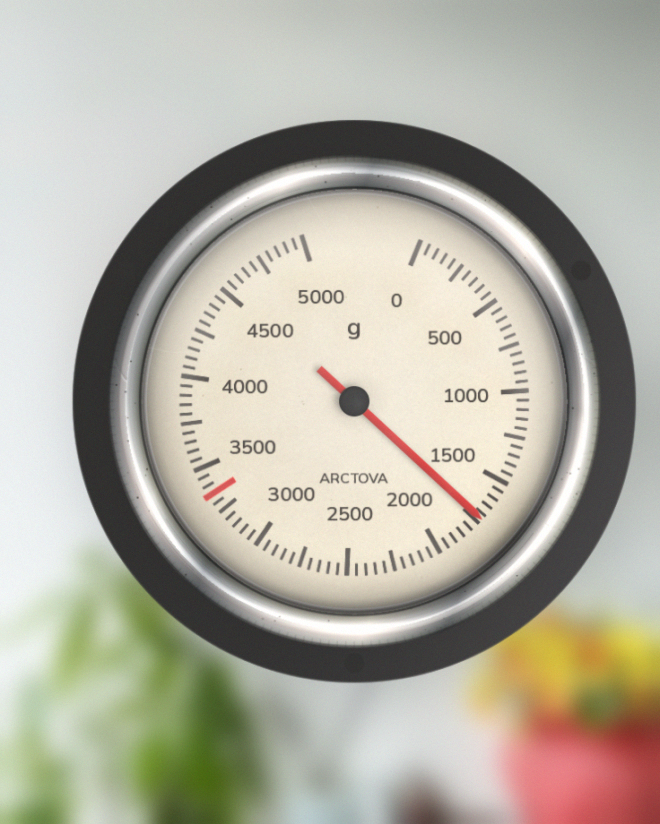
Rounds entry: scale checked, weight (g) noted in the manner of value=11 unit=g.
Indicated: value=1725 unit=g
